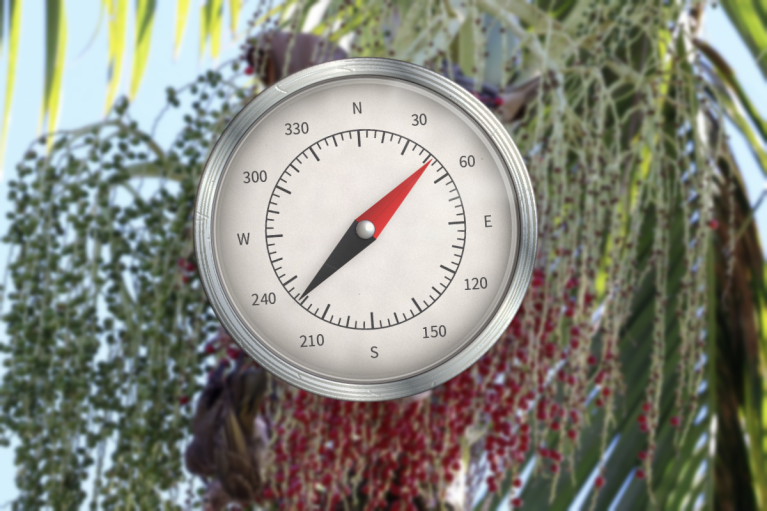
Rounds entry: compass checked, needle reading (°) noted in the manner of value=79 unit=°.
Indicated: value=47.5 unit=°
